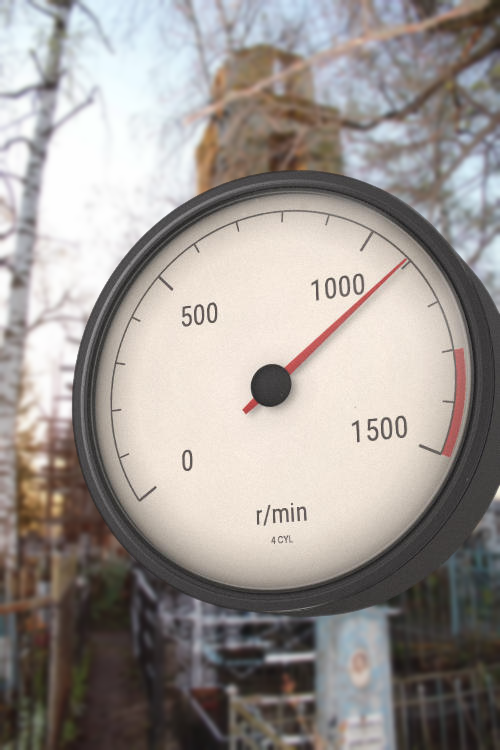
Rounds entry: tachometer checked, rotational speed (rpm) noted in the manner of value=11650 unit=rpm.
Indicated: value=1100 unit=rpm
